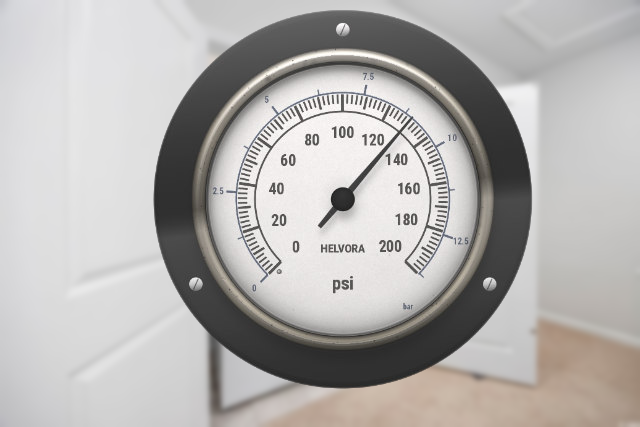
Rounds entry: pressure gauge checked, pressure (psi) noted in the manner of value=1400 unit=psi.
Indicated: value=130 unit=psi
